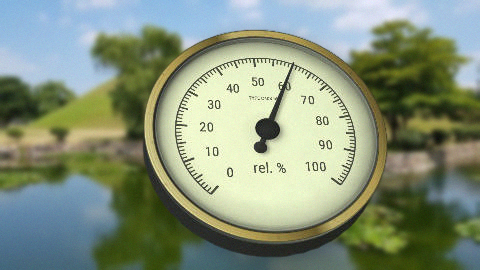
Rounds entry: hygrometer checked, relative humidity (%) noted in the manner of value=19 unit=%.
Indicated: value=60 unit=%
